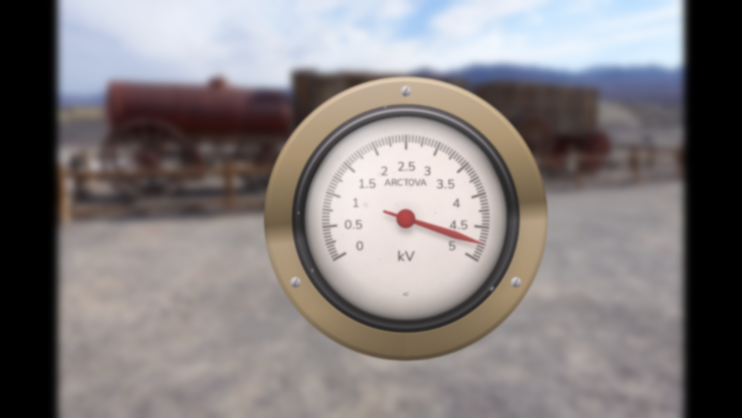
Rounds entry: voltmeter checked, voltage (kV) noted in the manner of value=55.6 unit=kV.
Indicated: value=4.75 unit=kV
